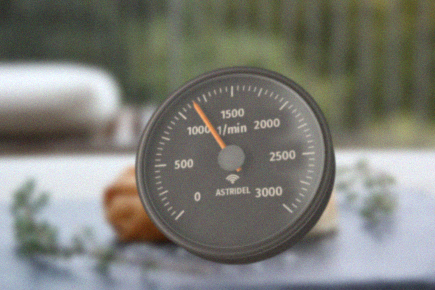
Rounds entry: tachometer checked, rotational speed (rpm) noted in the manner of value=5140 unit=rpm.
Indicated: value=1150 unit=rpm
